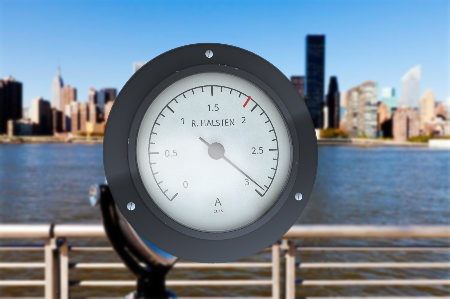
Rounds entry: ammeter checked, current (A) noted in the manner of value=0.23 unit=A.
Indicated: value=2.95 unit=A
